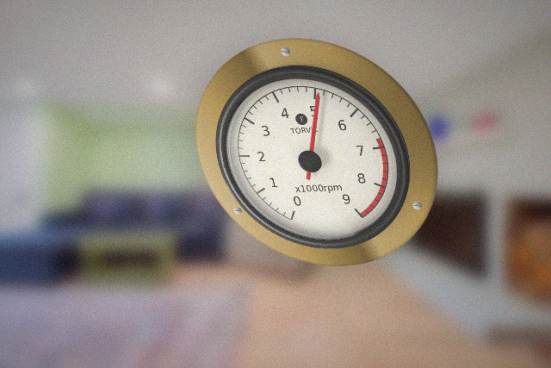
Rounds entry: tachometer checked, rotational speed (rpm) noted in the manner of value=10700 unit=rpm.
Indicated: value=5100 unit=rpm
